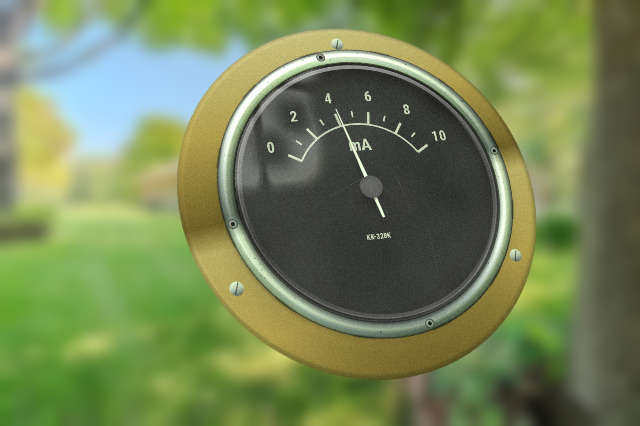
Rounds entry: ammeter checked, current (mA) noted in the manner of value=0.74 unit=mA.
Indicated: value=4 unit=mA
